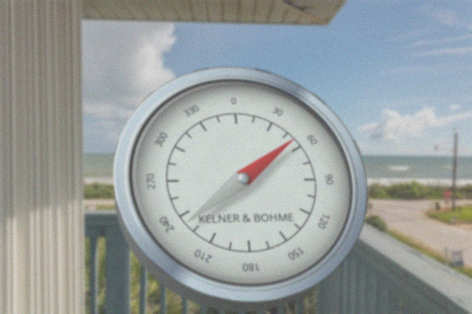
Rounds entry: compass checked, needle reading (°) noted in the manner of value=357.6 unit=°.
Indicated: value=52.5 unit=°
